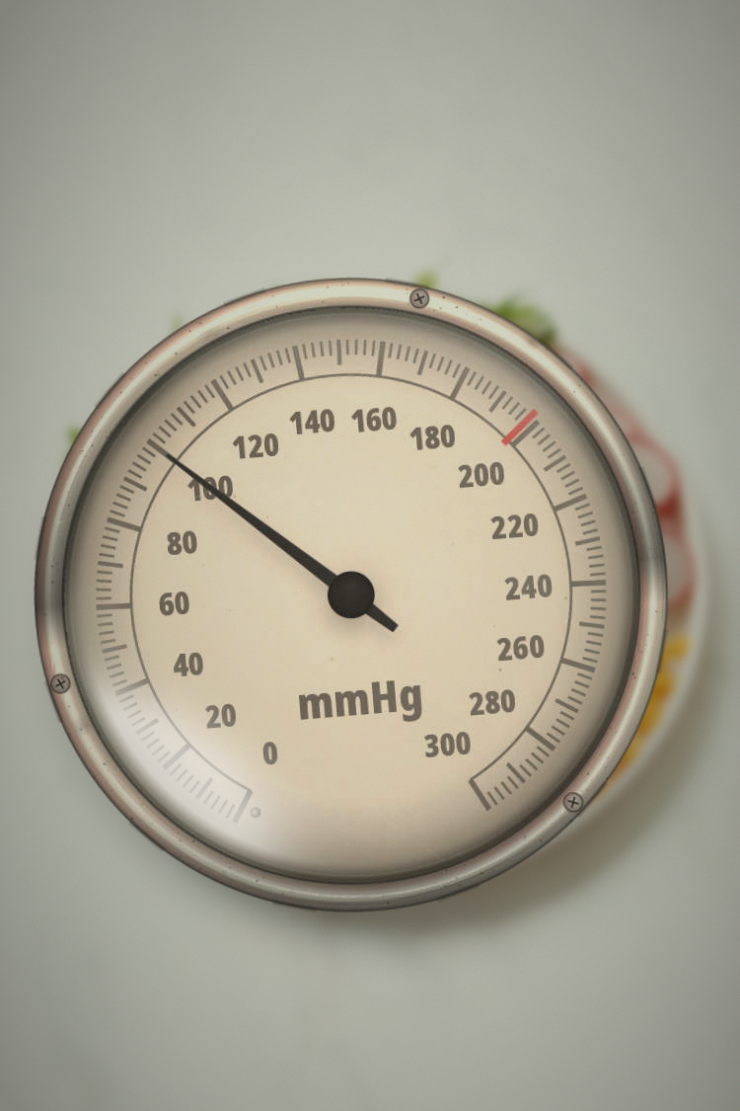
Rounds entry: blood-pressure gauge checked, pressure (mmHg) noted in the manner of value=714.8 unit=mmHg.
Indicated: value=100 unit=mmHg
